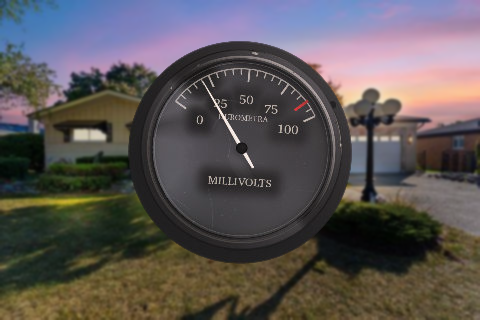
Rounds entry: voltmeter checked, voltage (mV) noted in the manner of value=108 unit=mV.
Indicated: value=20 unit=mV
